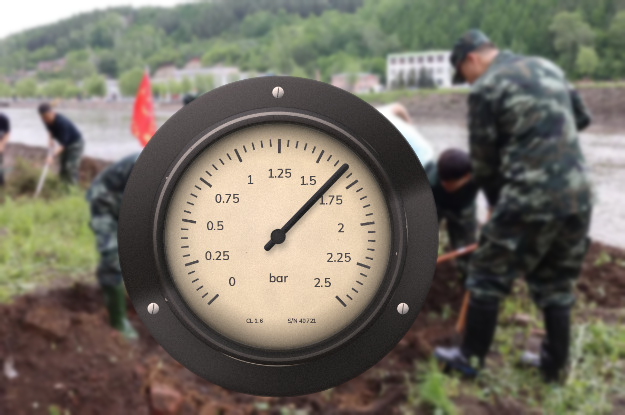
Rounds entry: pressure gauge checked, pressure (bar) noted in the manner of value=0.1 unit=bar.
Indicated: value=1.65 unit=bar
